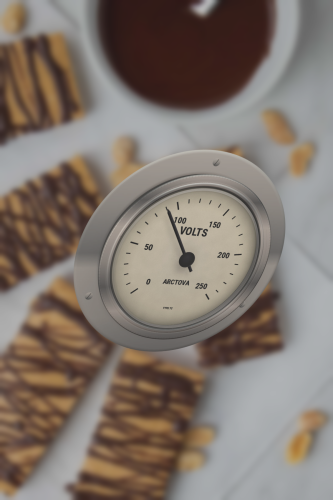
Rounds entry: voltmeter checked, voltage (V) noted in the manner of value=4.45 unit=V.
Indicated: value=90 unit=V
